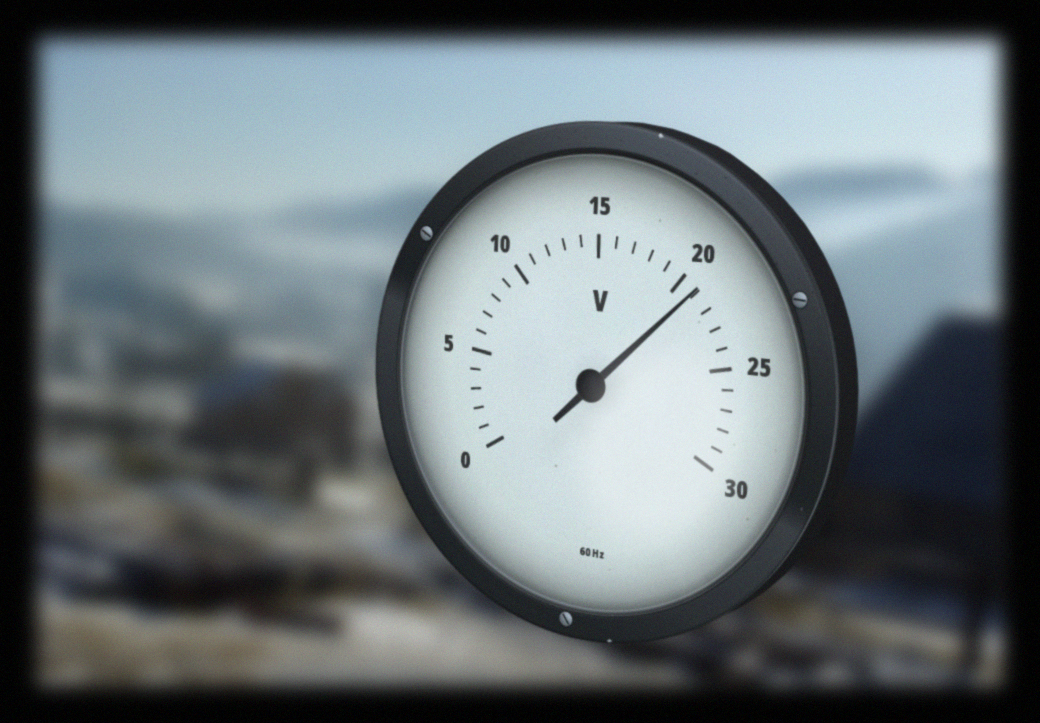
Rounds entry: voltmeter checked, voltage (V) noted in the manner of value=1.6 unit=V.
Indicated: value=21 unit=V
